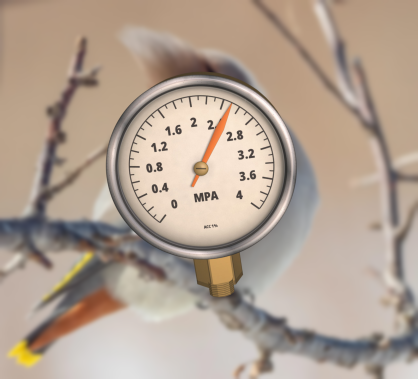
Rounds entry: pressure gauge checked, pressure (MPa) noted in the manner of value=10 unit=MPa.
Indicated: value=2.5 unit=MPa
